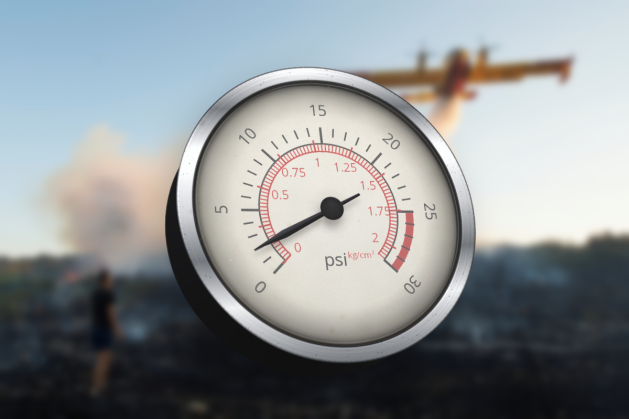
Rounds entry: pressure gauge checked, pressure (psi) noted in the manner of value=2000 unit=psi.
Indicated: value=2 unit=psi
